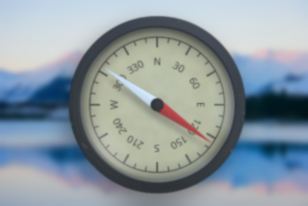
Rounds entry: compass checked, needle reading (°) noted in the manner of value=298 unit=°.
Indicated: value=125 unit=°
